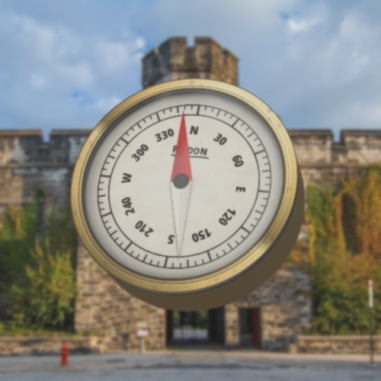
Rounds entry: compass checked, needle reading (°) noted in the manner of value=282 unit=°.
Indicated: value=350 unit=°
